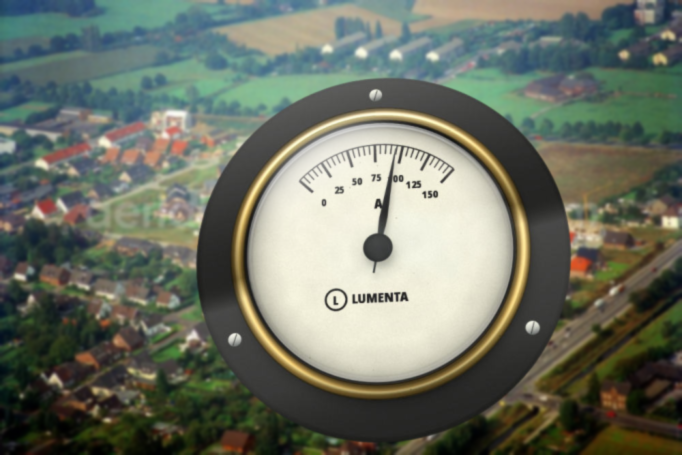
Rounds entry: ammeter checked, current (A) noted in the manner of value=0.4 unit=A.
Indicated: value=95 unit=A
